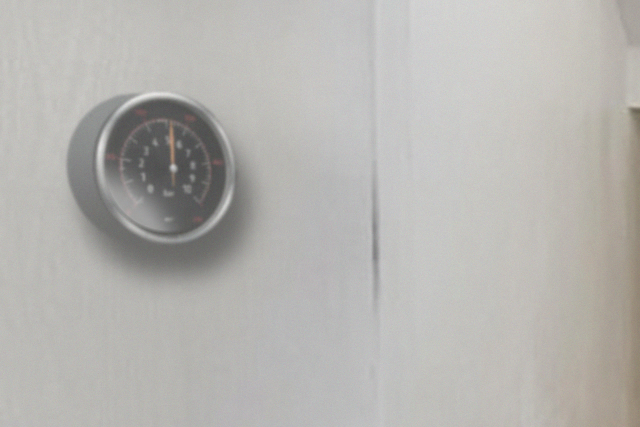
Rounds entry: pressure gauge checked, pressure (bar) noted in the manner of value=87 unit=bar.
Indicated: value=5 unit=bar
